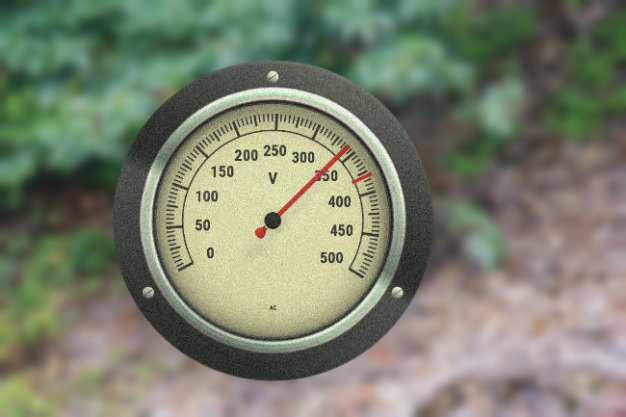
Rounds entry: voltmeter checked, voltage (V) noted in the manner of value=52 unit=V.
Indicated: value=340 unit=V
